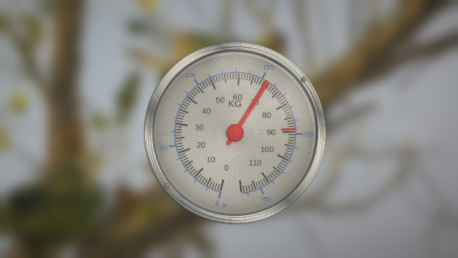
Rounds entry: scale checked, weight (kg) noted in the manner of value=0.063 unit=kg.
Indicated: value=70 unit=kg
